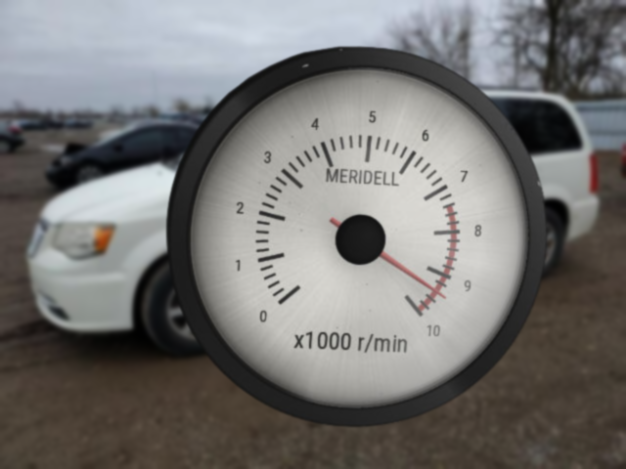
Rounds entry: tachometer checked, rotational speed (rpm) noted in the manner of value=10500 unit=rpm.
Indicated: value=9400 unit=rpm
